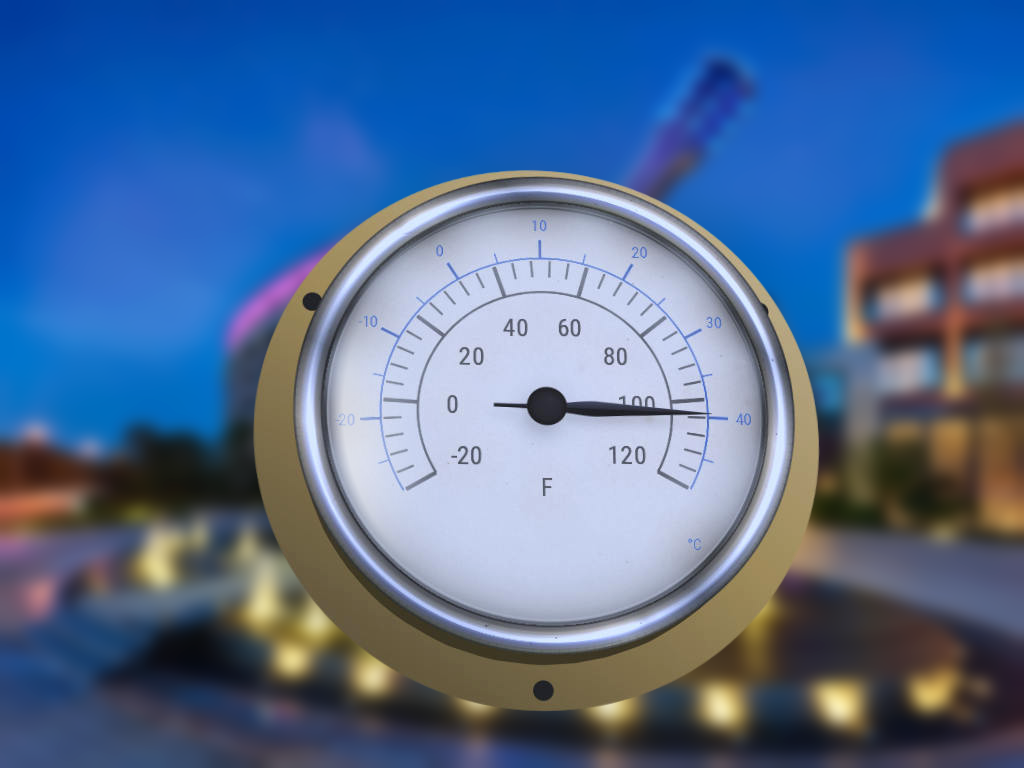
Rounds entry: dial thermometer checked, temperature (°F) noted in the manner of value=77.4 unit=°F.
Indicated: value=104 unit=°F
